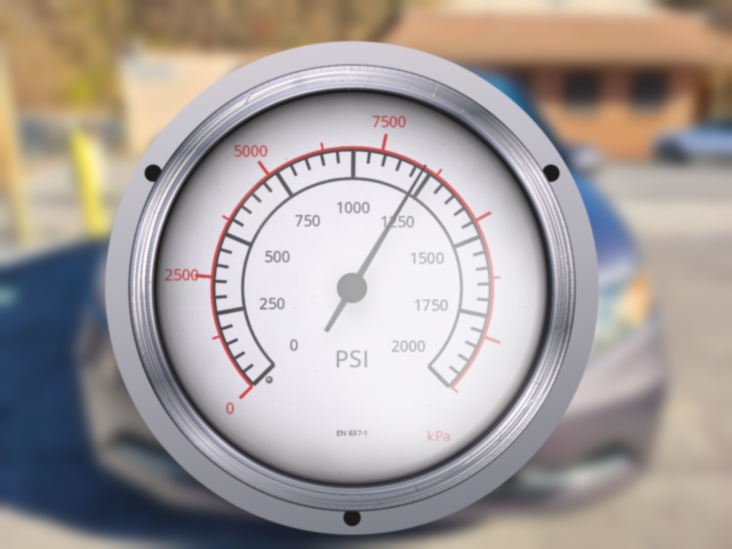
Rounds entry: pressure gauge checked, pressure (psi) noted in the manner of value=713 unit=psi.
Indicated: value=1225 unit=psi
